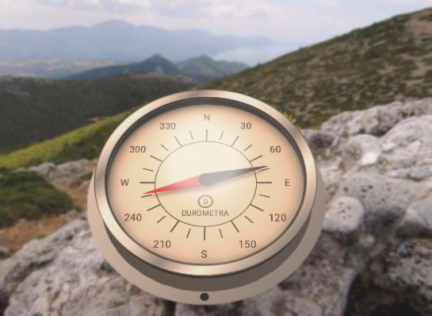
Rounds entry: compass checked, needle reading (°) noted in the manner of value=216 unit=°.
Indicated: value=255 unit=°
